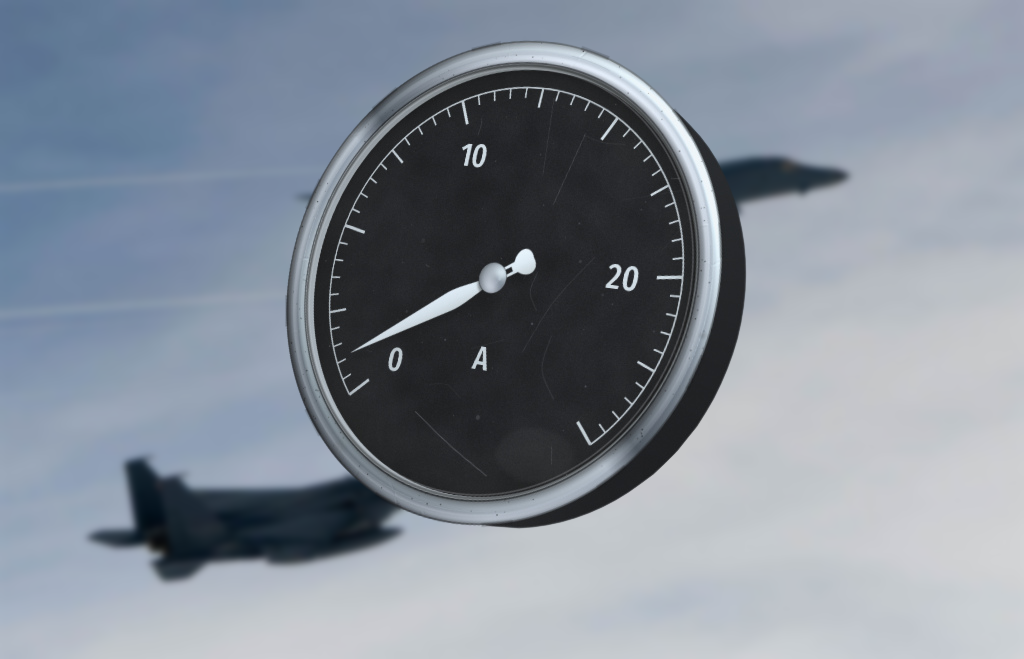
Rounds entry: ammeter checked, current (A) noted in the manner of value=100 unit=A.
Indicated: value=1 unit=A
